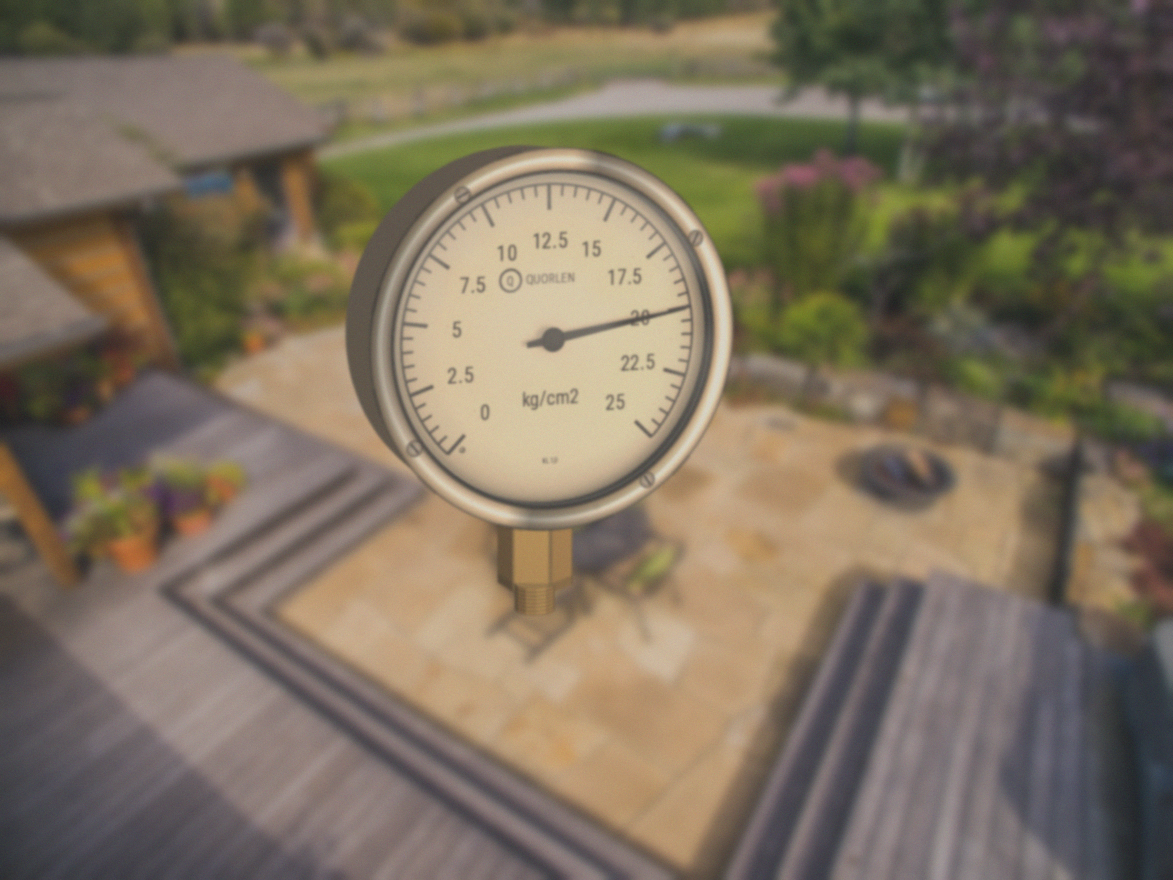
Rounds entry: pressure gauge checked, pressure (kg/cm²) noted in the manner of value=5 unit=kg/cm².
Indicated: value=20 unit=kg/cm²
